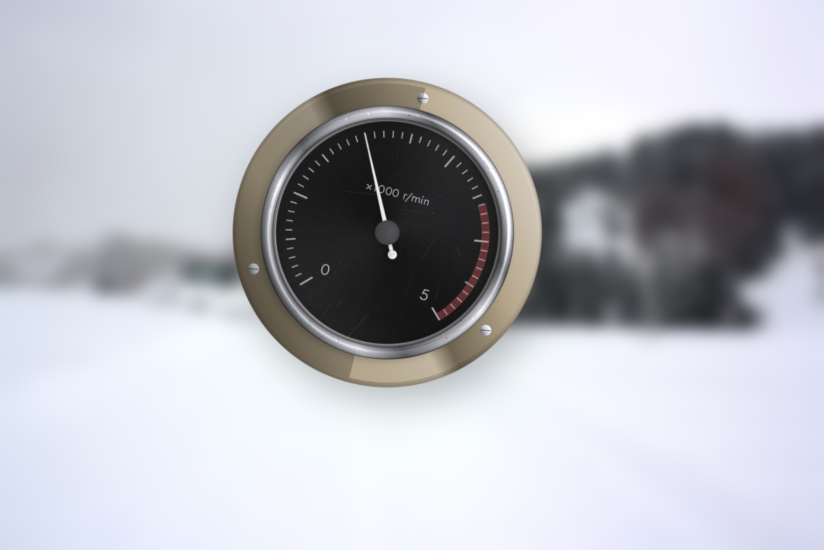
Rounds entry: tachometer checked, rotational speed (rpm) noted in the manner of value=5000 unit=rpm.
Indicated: value=2000 unit=rpm
